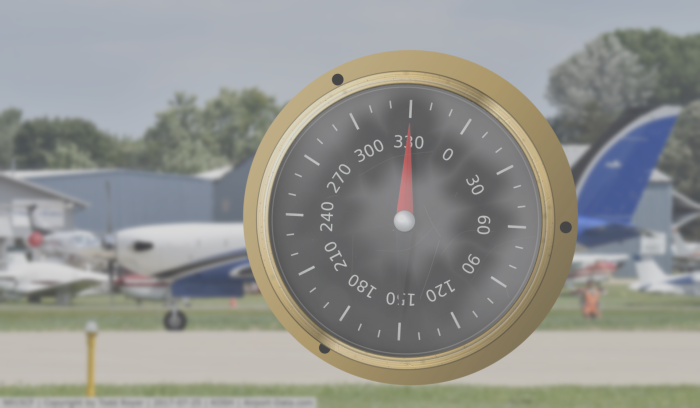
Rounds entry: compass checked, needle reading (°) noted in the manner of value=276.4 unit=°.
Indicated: value=330 unit=°
